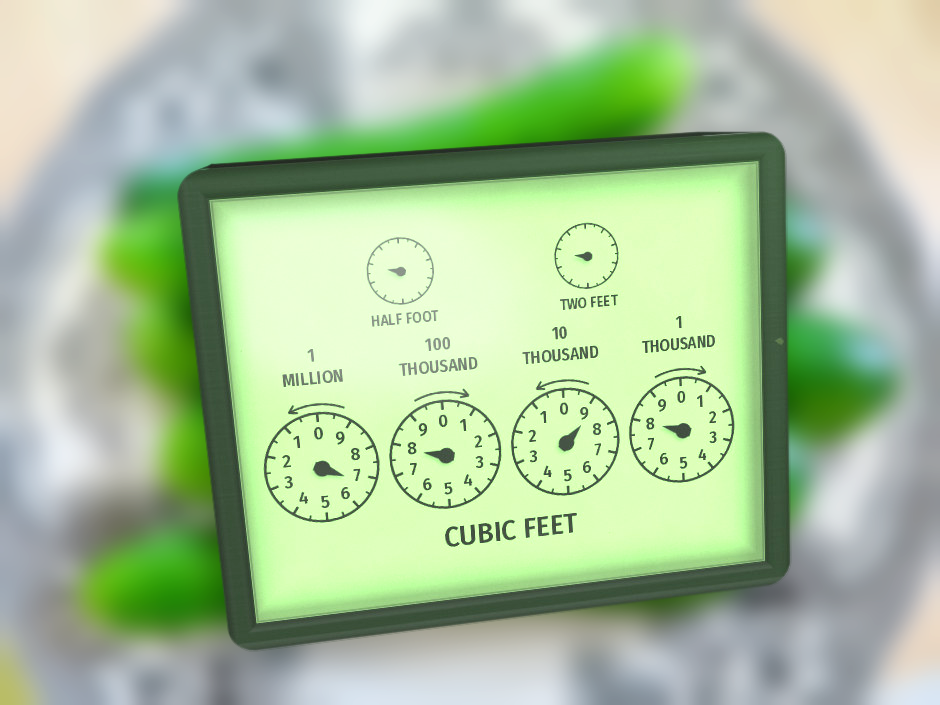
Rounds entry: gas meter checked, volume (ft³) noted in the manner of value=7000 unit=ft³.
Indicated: value=678800 unit=ft³
